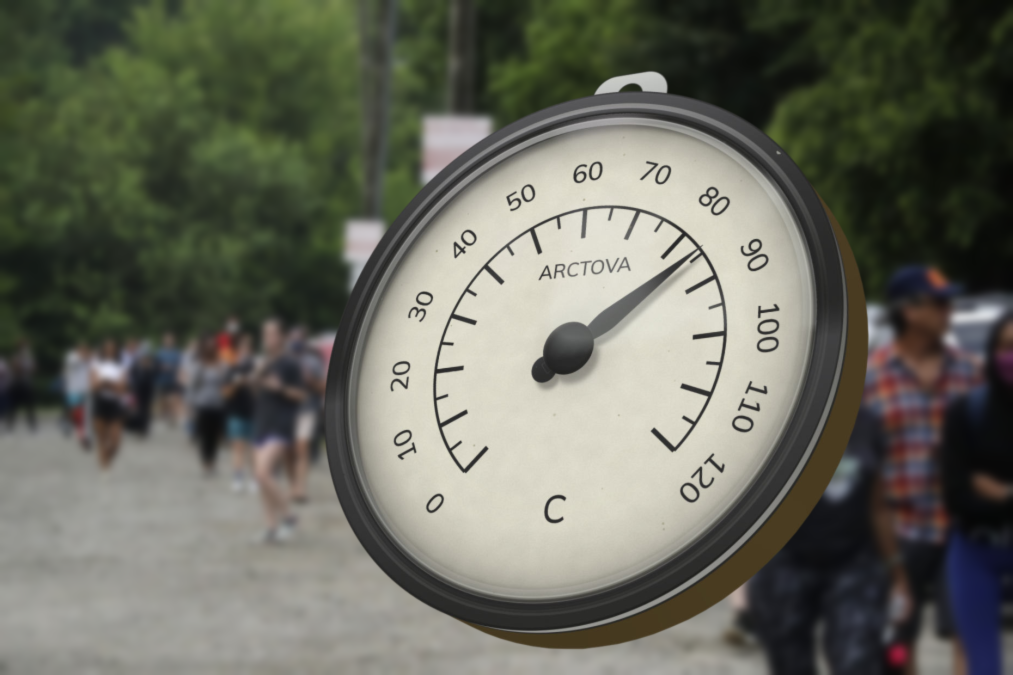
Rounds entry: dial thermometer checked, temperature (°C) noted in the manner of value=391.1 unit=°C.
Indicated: value=85 unit=°C
